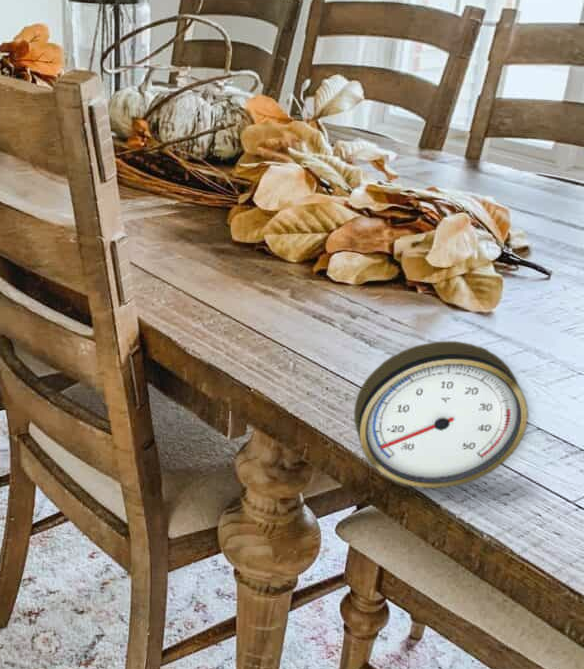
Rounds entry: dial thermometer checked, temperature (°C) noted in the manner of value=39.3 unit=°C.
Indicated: value=-25 unit=°C
